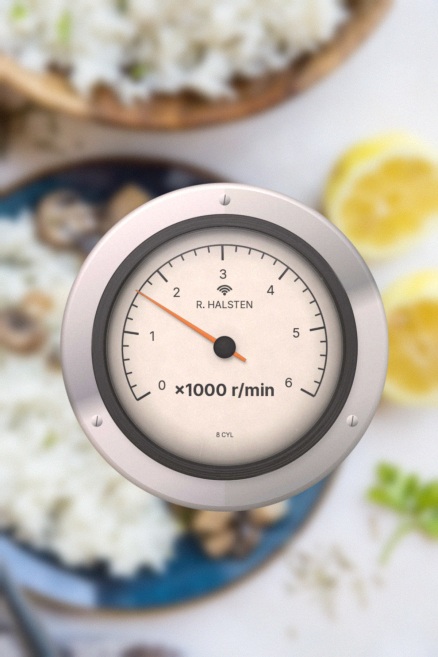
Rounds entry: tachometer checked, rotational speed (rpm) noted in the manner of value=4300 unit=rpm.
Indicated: value=1600 unit=rpm
